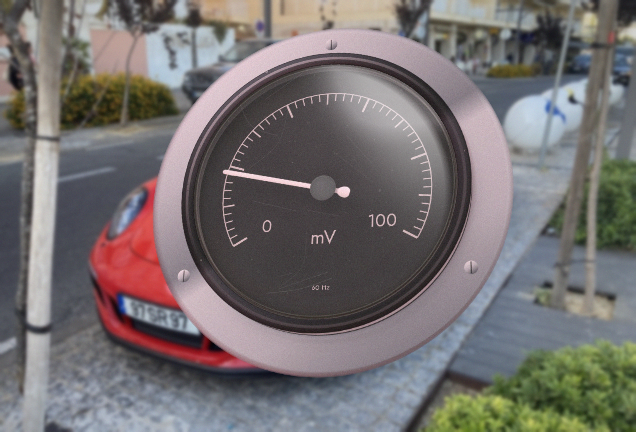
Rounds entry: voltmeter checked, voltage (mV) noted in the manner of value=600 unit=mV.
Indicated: value=18 unit=mV
